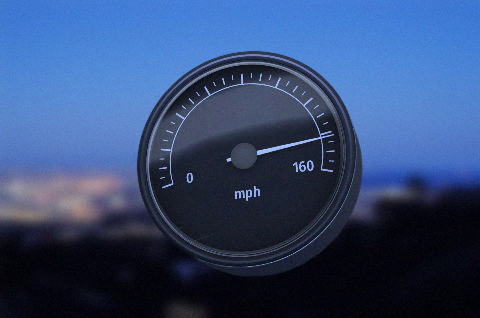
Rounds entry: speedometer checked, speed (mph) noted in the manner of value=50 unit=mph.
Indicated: value=142.5 unit=mph
